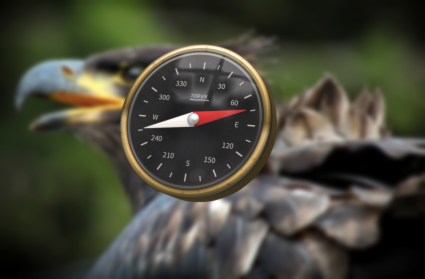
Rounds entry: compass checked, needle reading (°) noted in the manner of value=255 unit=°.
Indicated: value=75 unit=°
